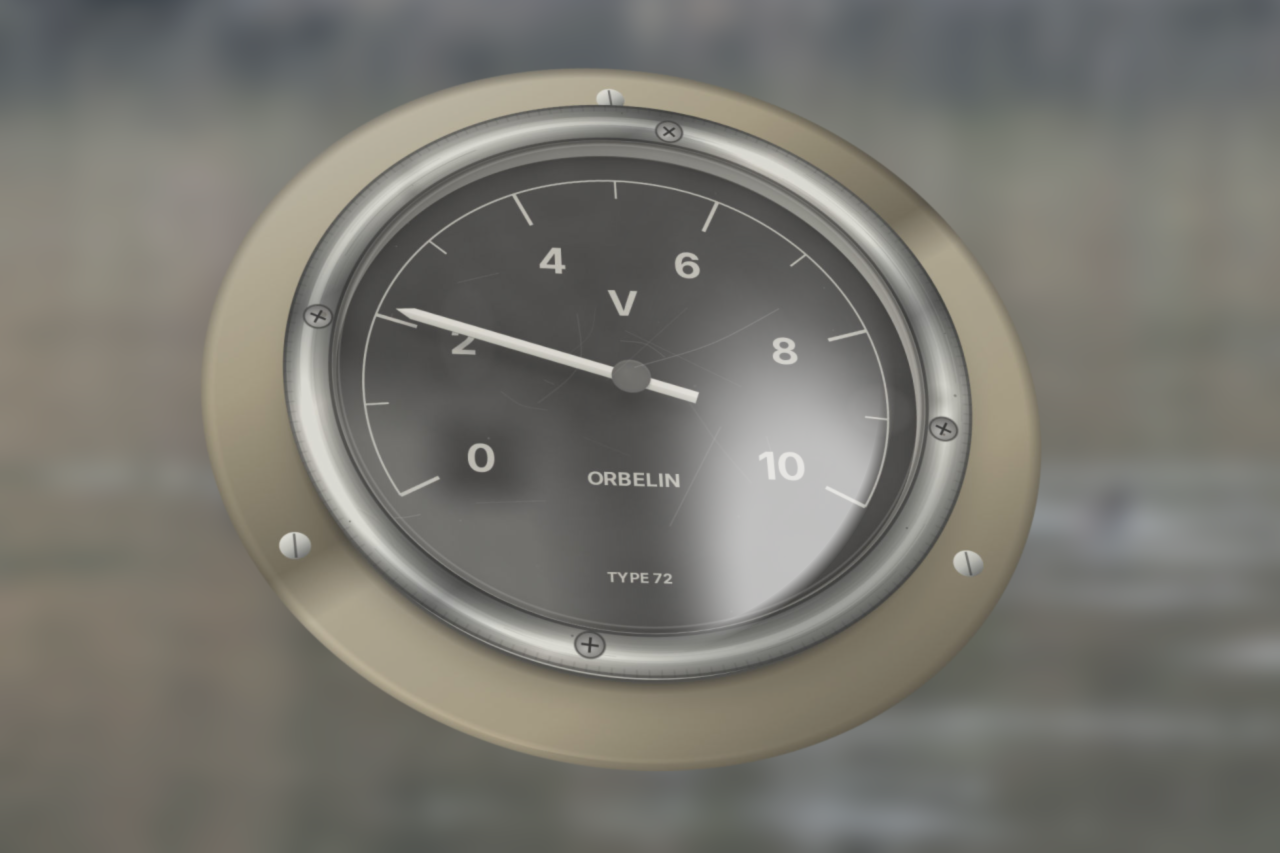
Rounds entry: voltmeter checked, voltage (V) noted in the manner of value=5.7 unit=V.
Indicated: value=2 unit=V
